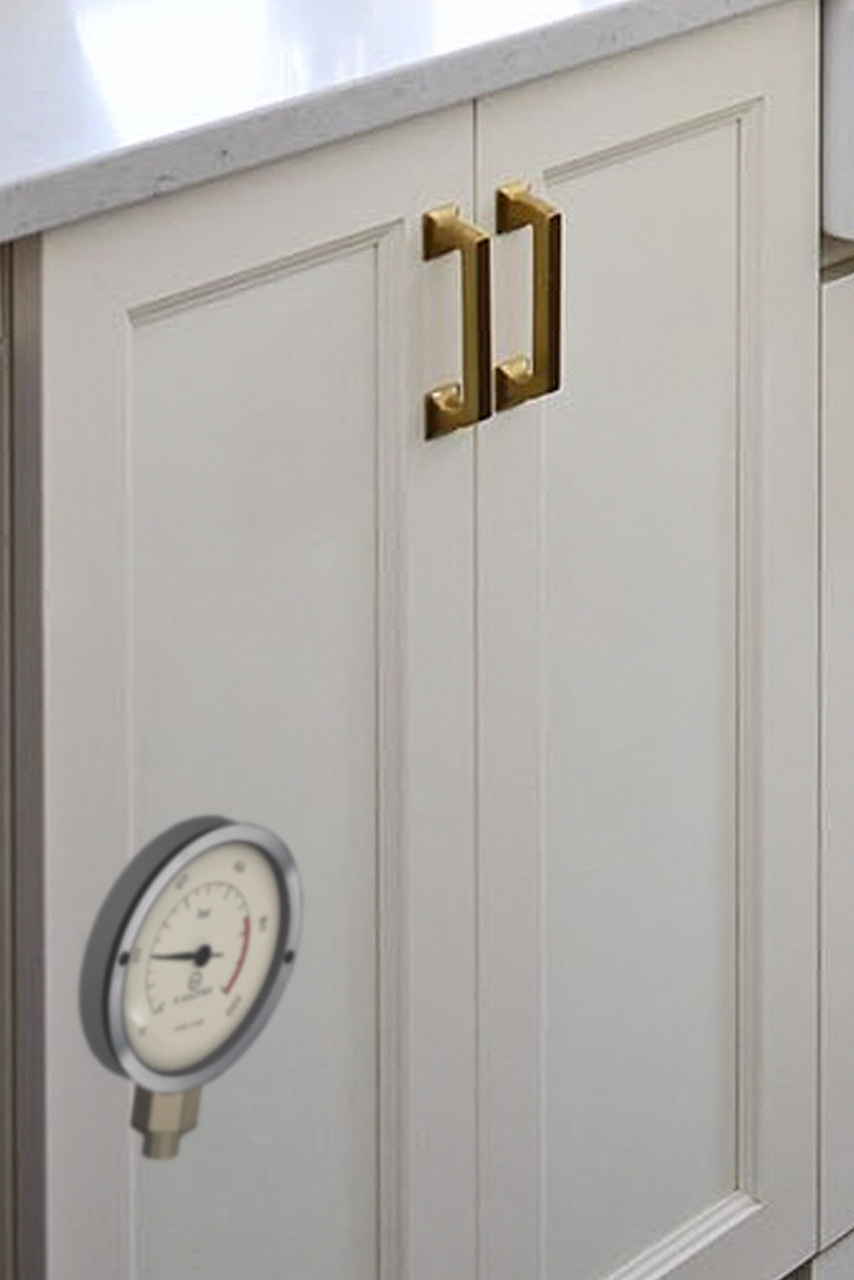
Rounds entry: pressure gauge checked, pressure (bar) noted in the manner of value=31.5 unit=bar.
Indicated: value=20 unit=bar
